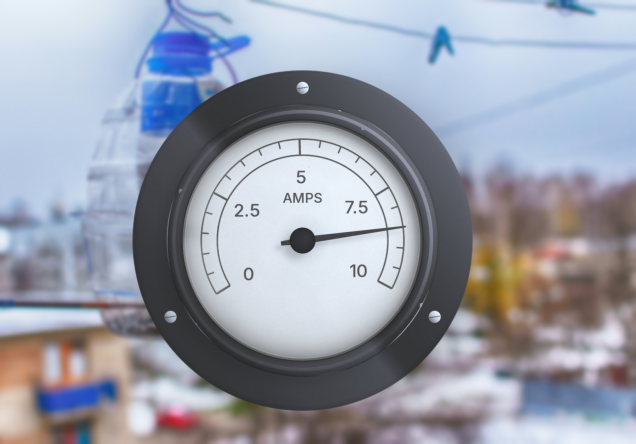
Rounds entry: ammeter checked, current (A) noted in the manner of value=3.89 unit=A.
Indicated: value=8.5 unit=A
